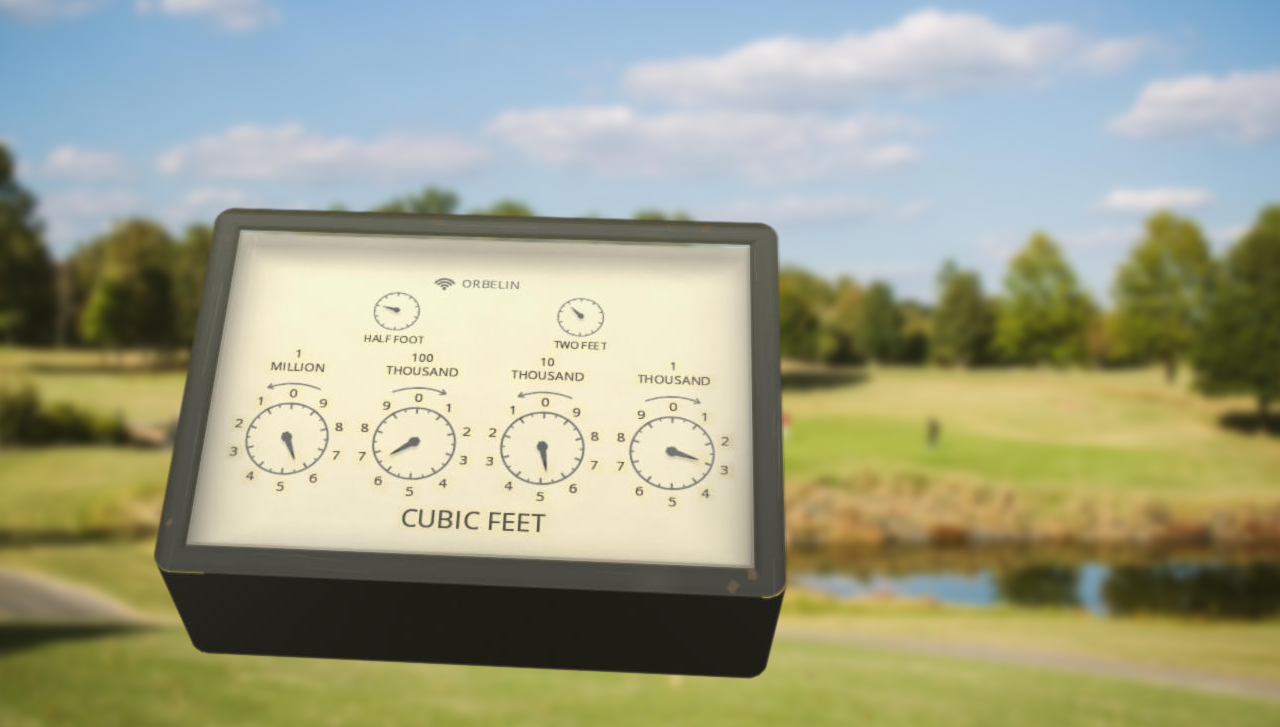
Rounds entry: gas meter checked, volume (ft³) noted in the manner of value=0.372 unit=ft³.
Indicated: value=565300 unit=ft³
